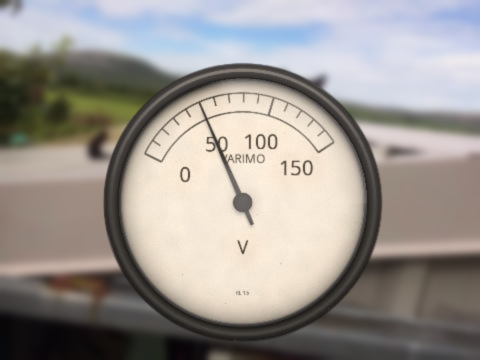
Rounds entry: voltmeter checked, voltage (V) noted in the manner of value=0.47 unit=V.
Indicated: value=50 unit=V
